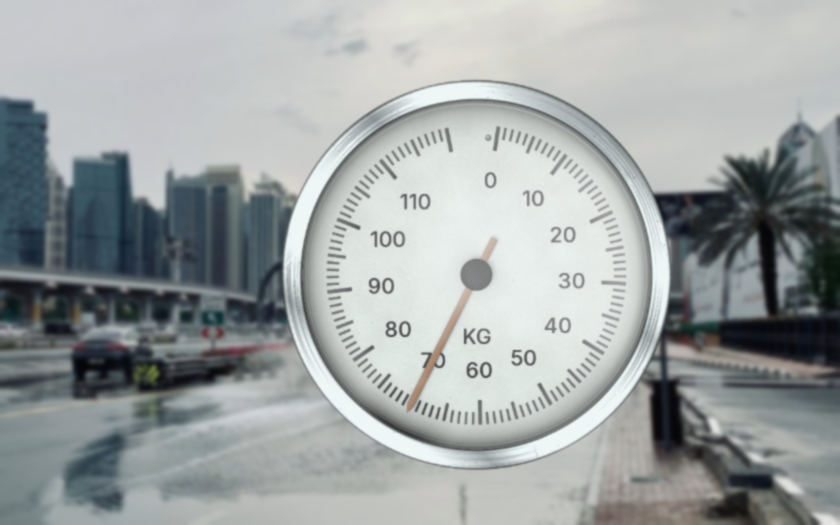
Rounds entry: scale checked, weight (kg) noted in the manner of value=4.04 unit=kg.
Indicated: value=70 unit=kg
